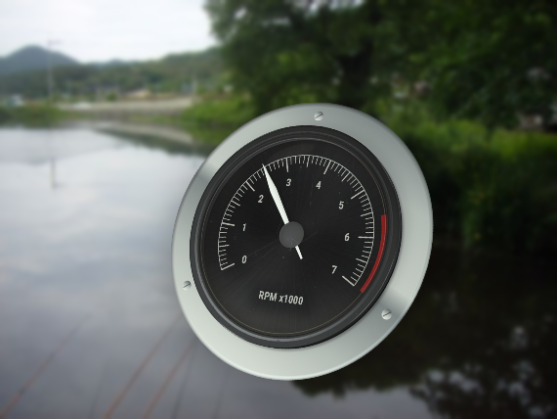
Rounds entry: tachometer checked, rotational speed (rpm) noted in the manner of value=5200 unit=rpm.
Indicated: value=2500 unit=rpm
